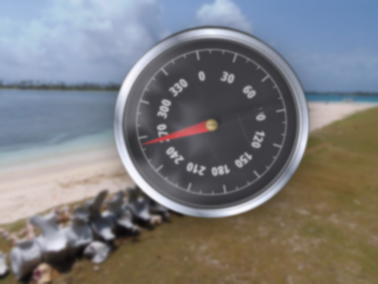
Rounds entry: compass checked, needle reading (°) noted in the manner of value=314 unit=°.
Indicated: value=265 unit=°
